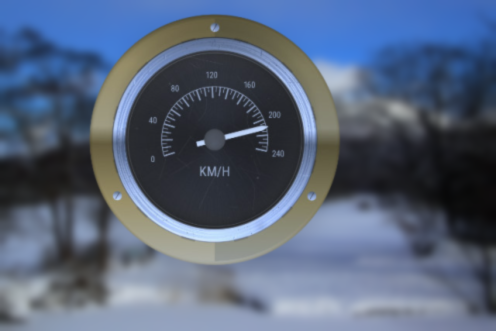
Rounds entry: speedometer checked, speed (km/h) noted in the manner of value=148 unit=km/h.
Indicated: value=210 unit=km/h
